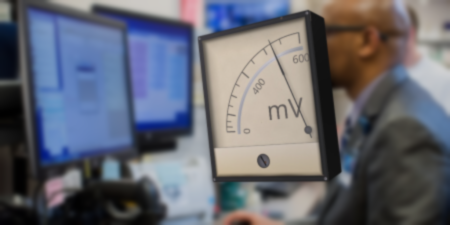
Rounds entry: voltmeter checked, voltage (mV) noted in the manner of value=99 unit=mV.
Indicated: value=525 unit=mV
